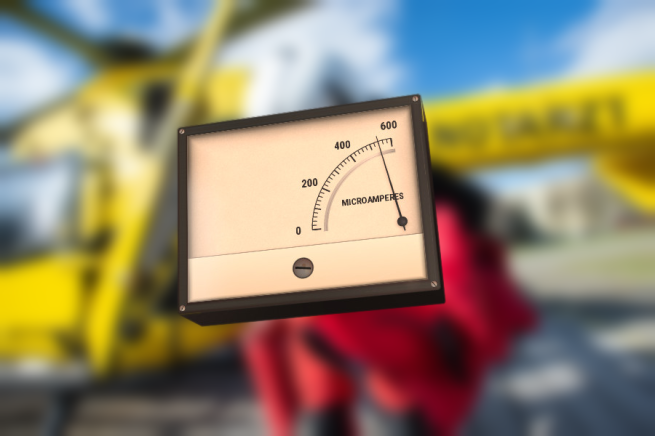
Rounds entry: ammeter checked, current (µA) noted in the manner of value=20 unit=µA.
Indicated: value=540 unit=µA
